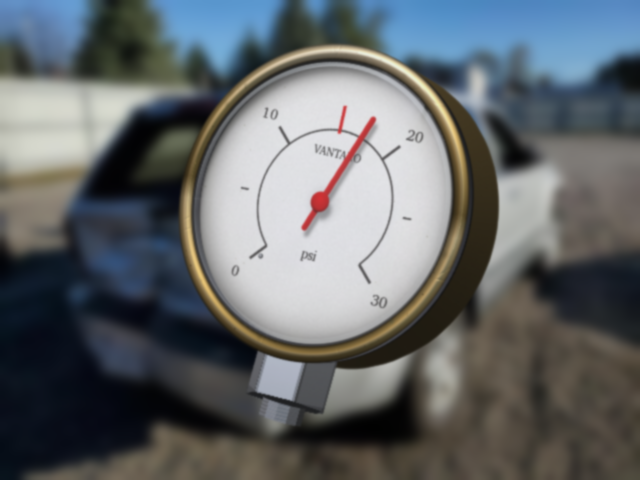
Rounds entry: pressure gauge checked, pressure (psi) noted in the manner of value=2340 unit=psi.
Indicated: value=17.5 unit=psi
